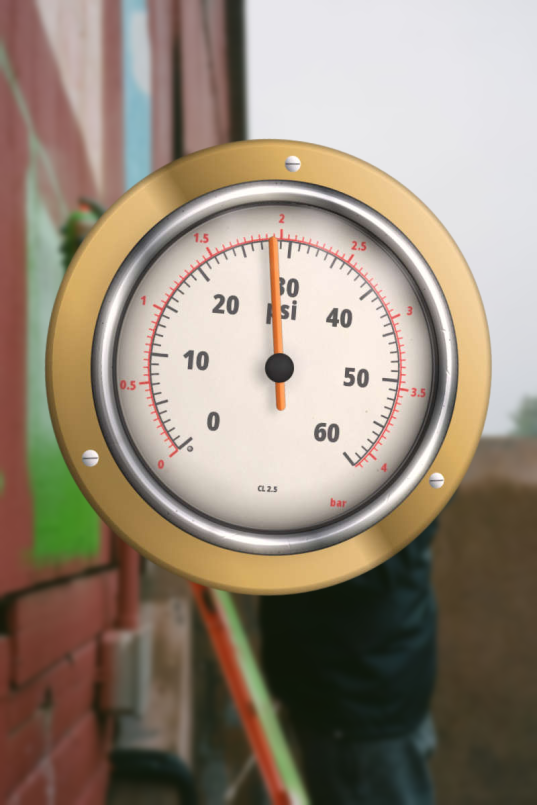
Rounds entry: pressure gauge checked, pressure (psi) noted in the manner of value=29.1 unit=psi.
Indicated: value=28 unit=psi
